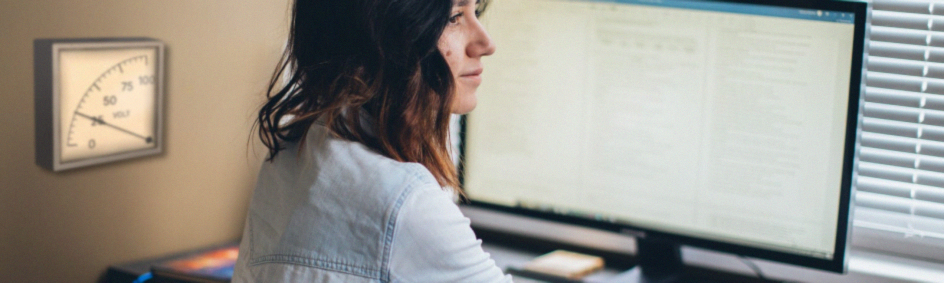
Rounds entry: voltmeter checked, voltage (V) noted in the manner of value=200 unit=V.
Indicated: value=25 unit=V
